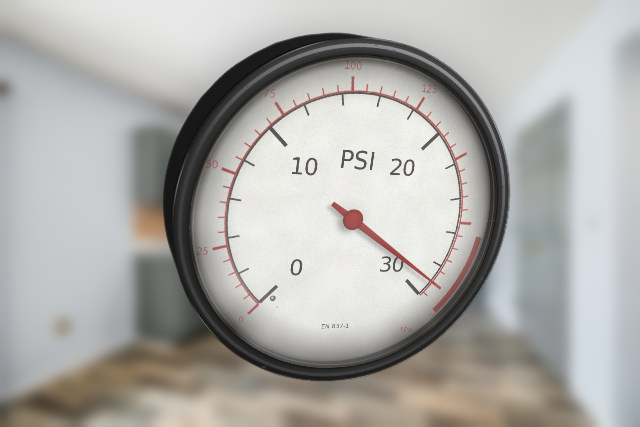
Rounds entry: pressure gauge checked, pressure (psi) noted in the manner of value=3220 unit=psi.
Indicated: value=29 unit=psi
